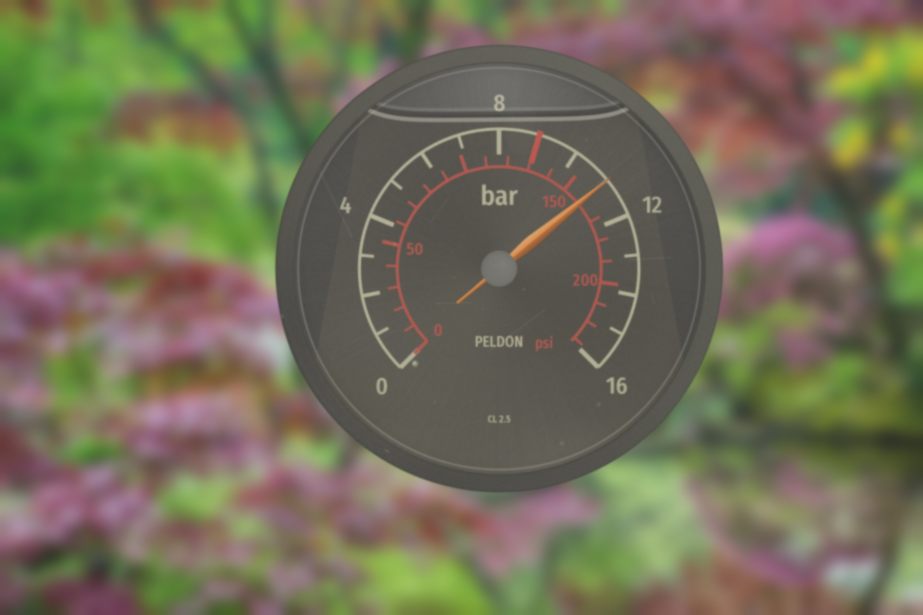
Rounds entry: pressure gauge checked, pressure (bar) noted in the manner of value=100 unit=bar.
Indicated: value=11 unit=bar
